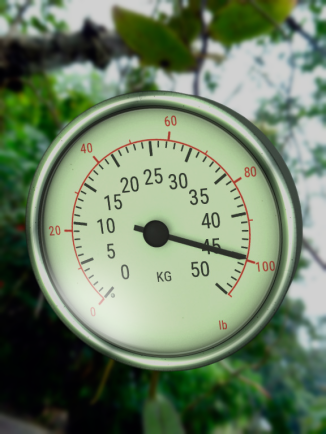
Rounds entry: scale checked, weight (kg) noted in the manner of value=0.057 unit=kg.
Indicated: value=45 unit=kg
